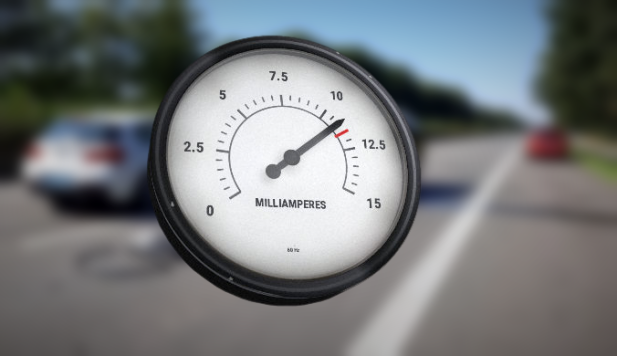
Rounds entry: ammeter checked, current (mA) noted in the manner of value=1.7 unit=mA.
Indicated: value=11 unit=mA
